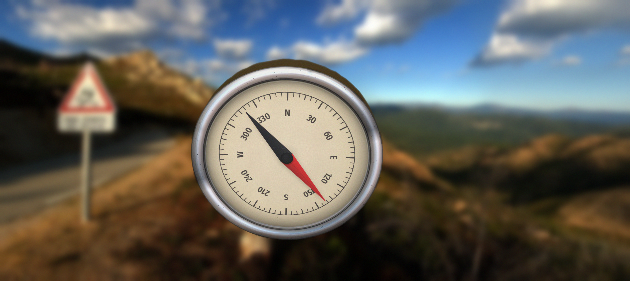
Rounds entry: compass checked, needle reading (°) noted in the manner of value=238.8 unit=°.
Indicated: value=140 unit=°
